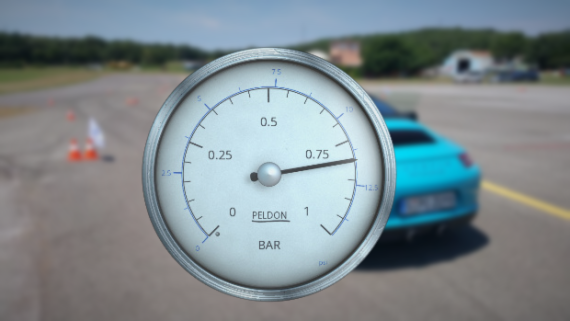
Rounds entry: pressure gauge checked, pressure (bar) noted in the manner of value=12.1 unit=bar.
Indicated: value=0.8 unit=bar
